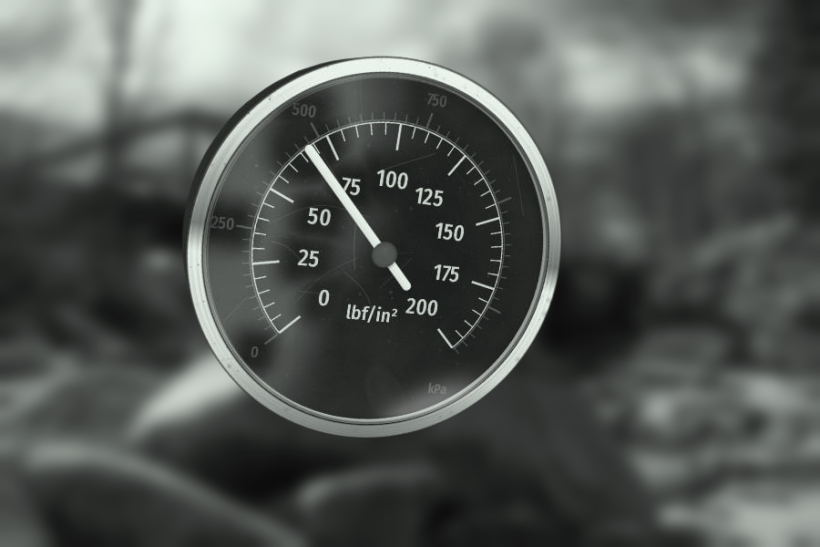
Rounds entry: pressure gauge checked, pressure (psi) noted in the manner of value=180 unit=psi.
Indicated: value=67.5 unit=psi
